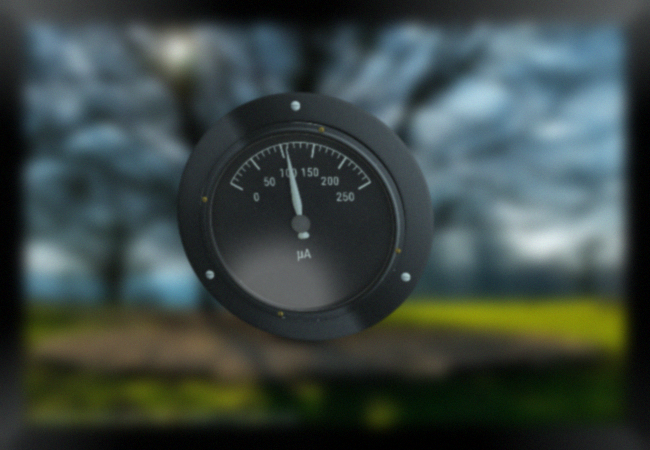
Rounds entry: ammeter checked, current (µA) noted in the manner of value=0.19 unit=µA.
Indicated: value=110 unit=µA
